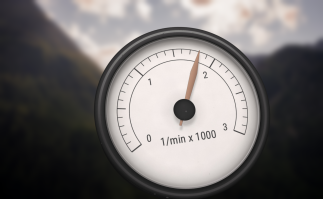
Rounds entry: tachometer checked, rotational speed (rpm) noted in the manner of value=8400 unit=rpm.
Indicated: value=1800 unit=rpm
